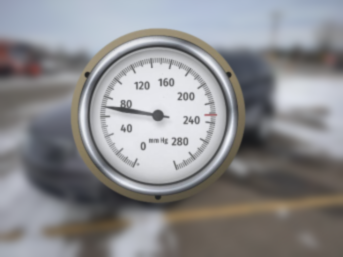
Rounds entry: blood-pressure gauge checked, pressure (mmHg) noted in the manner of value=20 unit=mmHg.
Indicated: value=70 unit=mmHg
